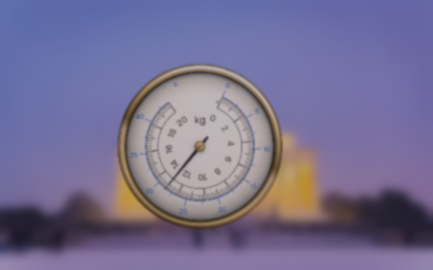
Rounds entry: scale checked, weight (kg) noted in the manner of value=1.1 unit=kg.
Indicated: value=13 unit=kg
